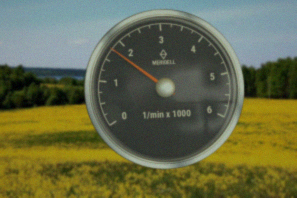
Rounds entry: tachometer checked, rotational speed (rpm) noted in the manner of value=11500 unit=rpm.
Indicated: value=1750 unit=rpm
